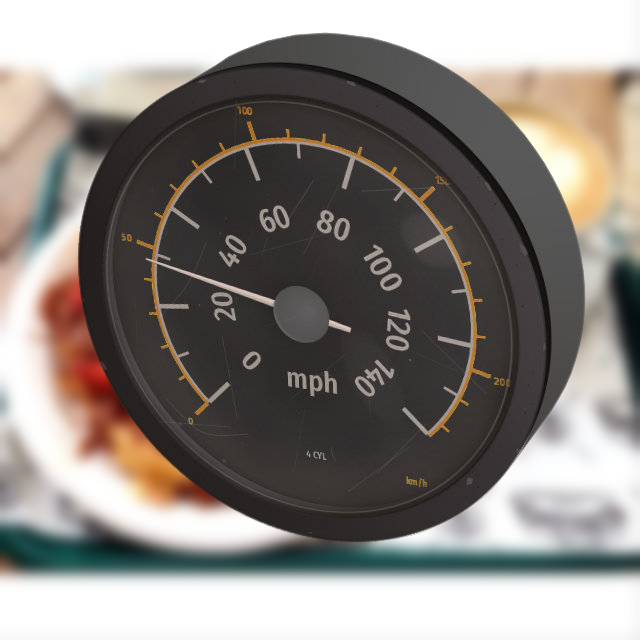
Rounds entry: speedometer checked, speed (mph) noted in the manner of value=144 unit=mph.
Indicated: value=30 unit=mph
